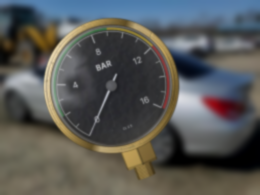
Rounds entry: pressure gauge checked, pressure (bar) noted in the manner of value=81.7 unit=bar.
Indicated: value=0 unit=bar
